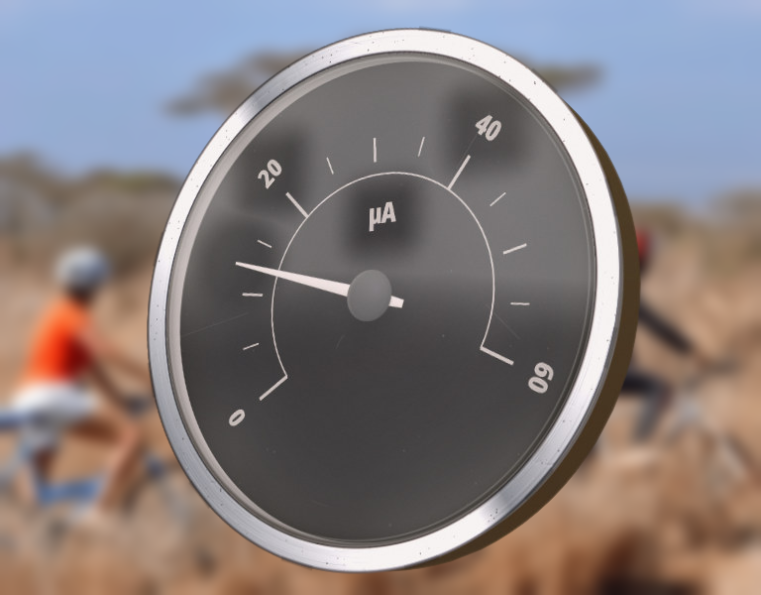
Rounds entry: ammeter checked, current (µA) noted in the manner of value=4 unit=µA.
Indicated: value=12.5 unit=µA
